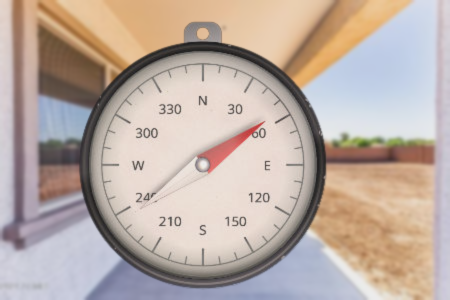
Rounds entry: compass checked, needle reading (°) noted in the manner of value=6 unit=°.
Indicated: value=55 unit=°
